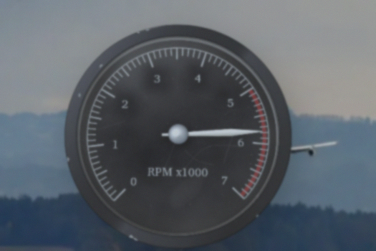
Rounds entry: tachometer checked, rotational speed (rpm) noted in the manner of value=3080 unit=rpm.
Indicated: value=5800 unit=rpm
